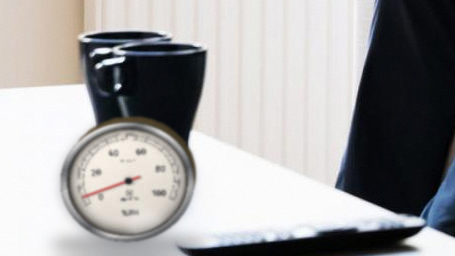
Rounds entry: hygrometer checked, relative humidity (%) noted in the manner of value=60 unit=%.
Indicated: value=5 unit=%
